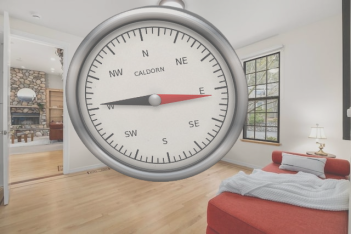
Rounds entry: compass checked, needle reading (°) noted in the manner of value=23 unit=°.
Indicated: value=95 unit=°
